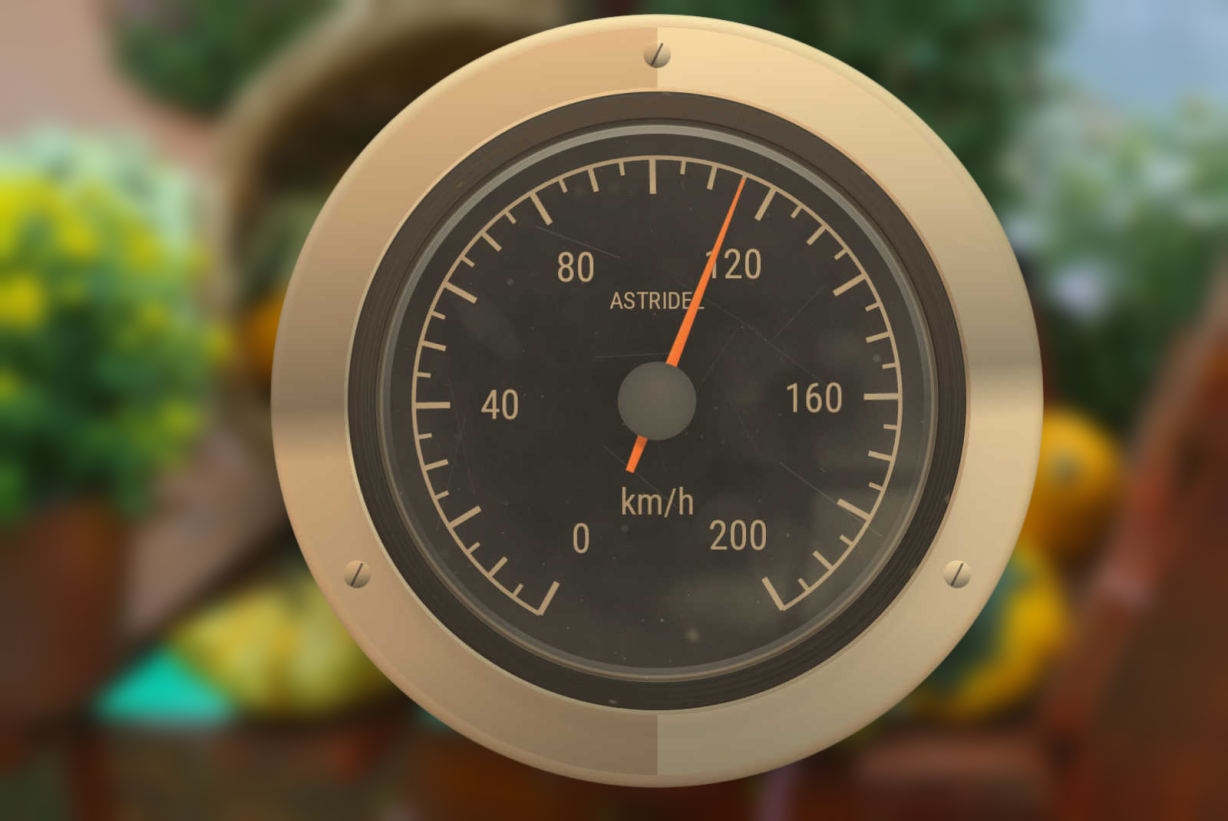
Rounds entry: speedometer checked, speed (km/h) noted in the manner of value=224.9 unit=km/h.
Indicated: value=115 unit=km/h
